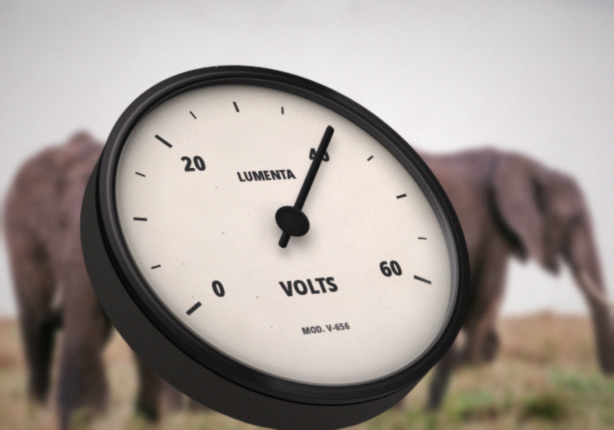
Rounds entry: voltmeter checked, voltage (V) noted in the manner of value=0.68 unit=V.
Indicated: value=40 unit=V
